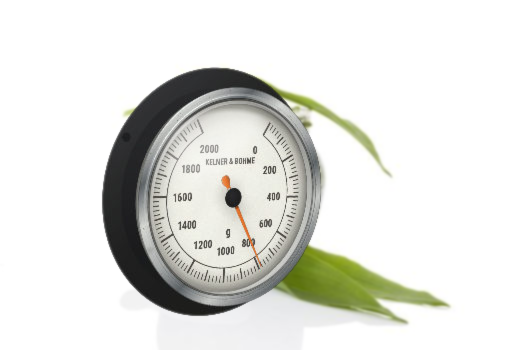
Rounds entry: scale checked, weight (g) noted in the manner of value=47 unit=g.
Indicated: value=800 unit=g
